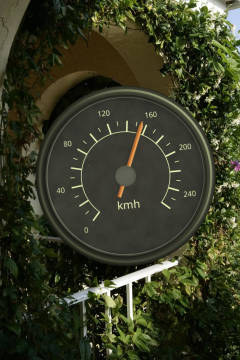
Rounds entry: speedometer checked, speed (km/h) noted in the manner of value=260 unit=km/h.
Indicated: value=155 unit=km/h
